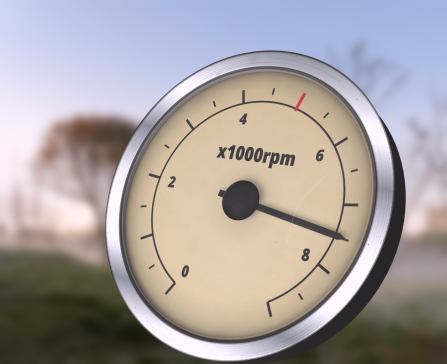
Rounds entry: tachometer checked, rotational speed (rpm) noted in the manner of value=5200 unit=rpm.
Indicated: value=7500 unit=rpm
